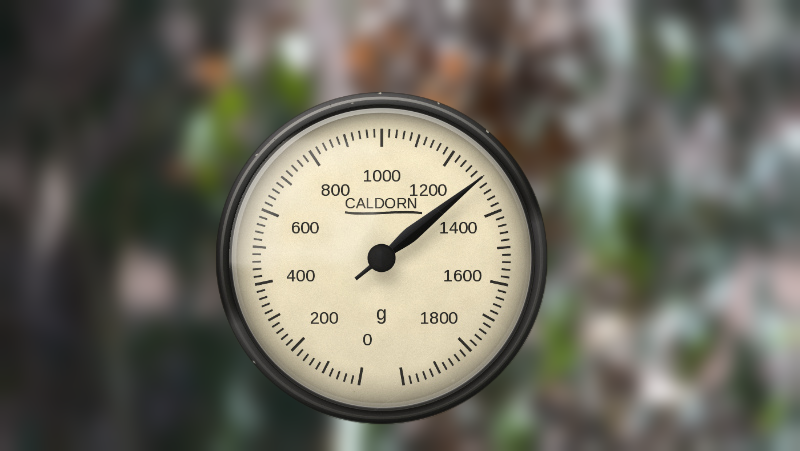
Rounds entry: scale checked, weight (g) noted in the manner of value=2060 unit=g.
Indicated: value=1300 unit=g
